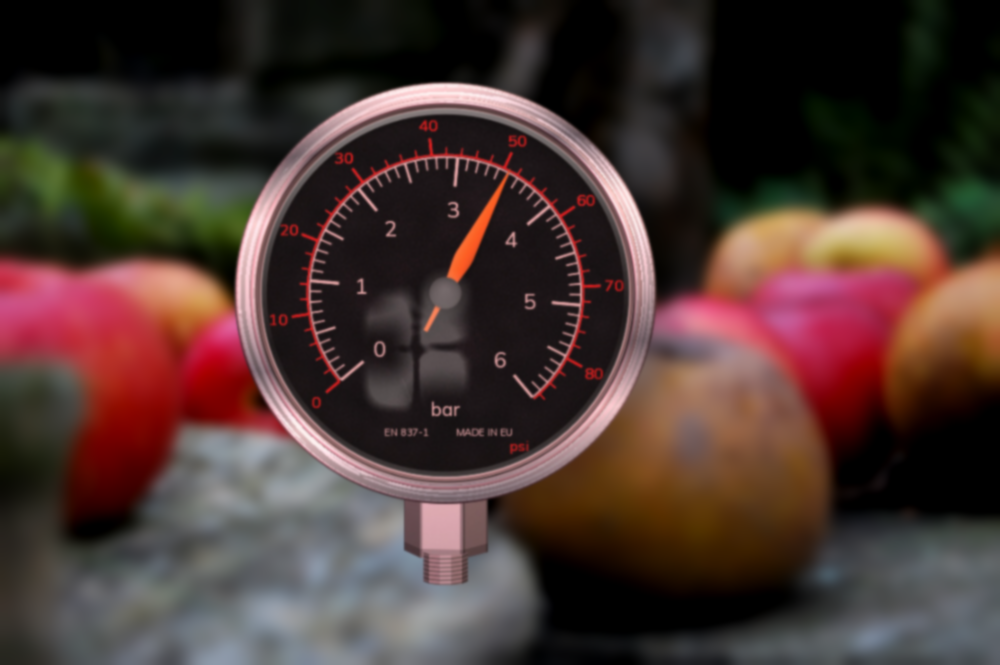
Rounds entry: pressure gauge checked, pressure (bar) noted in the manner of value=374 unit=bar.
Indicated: value=3.5 unit=bar
